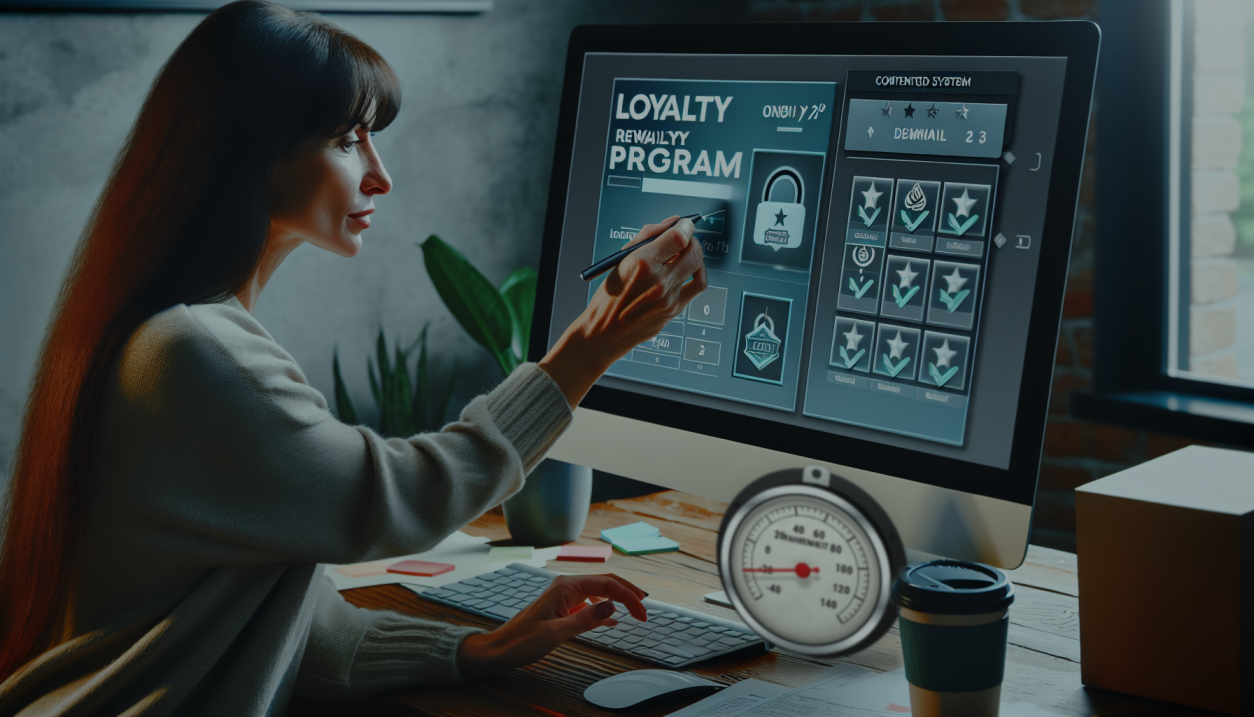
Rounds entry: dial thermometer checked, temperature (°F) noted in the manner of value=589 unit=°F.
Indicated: value=-20 unit=°F
